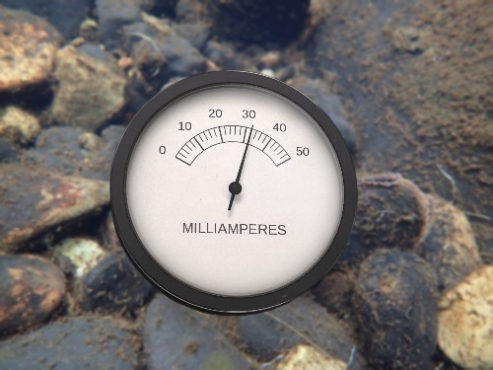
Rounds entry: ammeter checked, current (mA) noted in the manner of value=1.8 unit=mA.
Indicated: value=32 unit=mA
